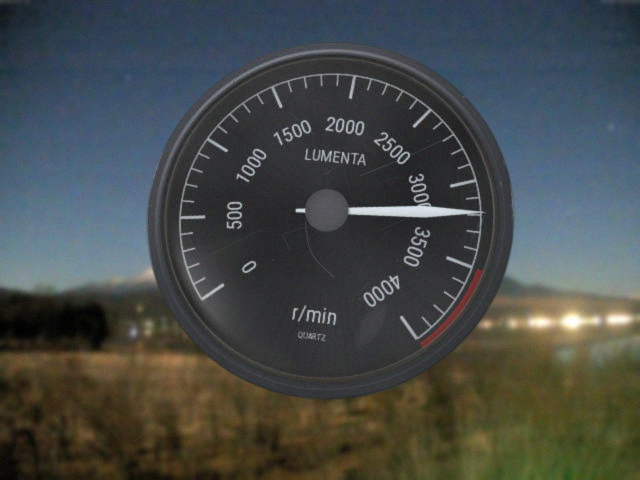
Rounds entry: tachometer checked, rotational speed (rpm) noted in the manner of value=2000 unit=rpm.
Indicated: value=3200 unit=rpm
